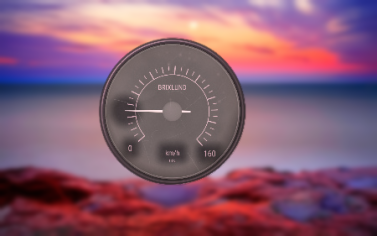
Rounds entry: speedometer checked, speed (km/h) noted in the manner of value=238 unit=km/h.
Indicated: value=25 unit=km/h
